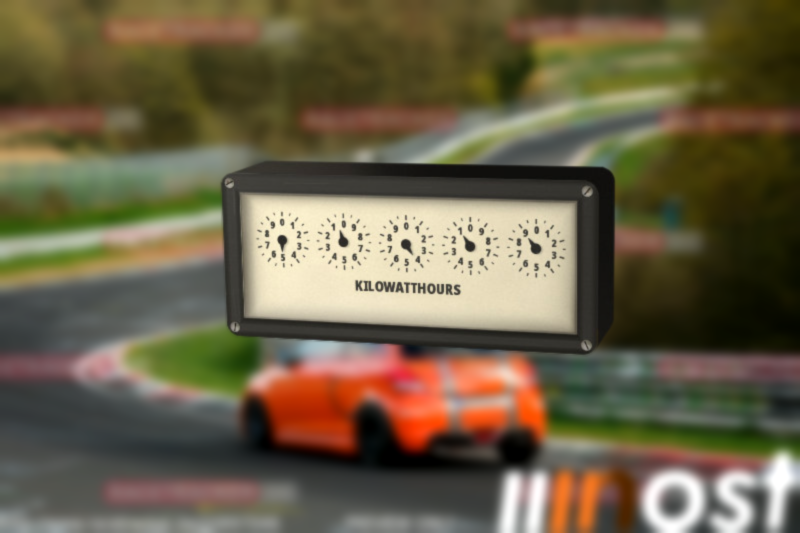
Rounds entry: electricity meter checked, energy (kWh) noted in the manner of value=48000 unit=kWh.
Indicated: value=50409 unit=kWh
